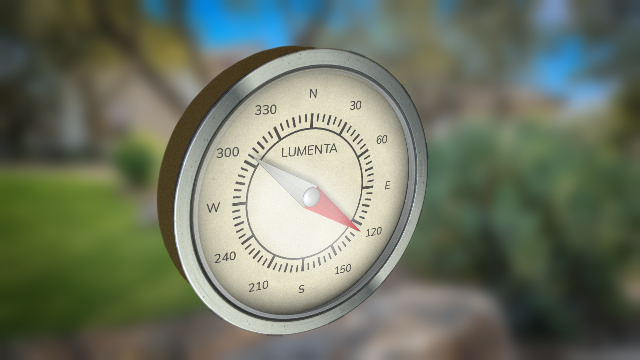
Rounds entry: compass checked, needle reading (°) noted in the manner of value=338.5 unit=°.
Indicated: value=125 unit=°
